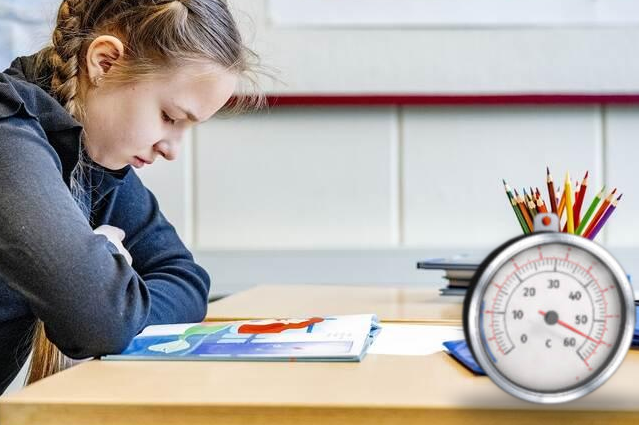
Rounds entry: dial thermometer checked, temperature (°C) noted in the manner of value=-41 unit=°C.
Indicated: value=55 unit=°C
